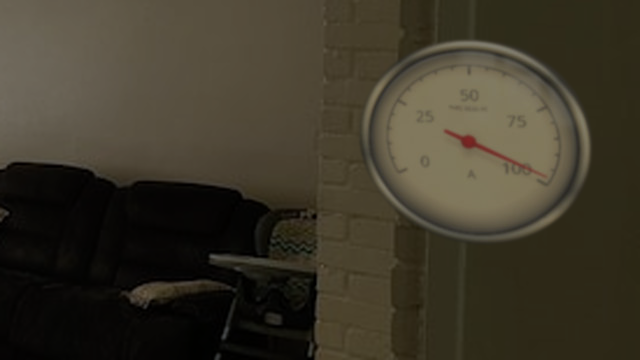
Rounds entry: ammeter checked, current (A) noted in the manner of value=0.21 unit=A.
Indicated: value=97.5 unit=A
